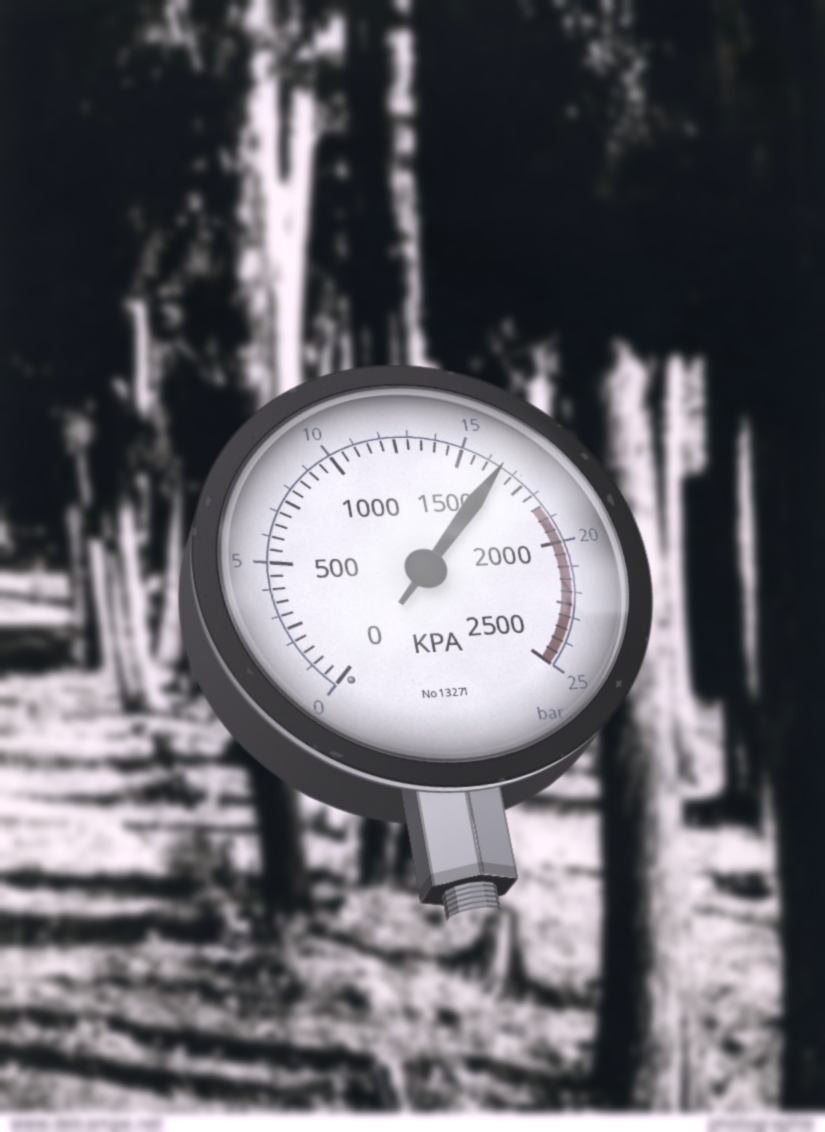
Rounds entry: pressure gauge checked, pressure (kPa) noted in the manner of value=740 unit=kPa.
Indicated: value=1650 unit=kPa
